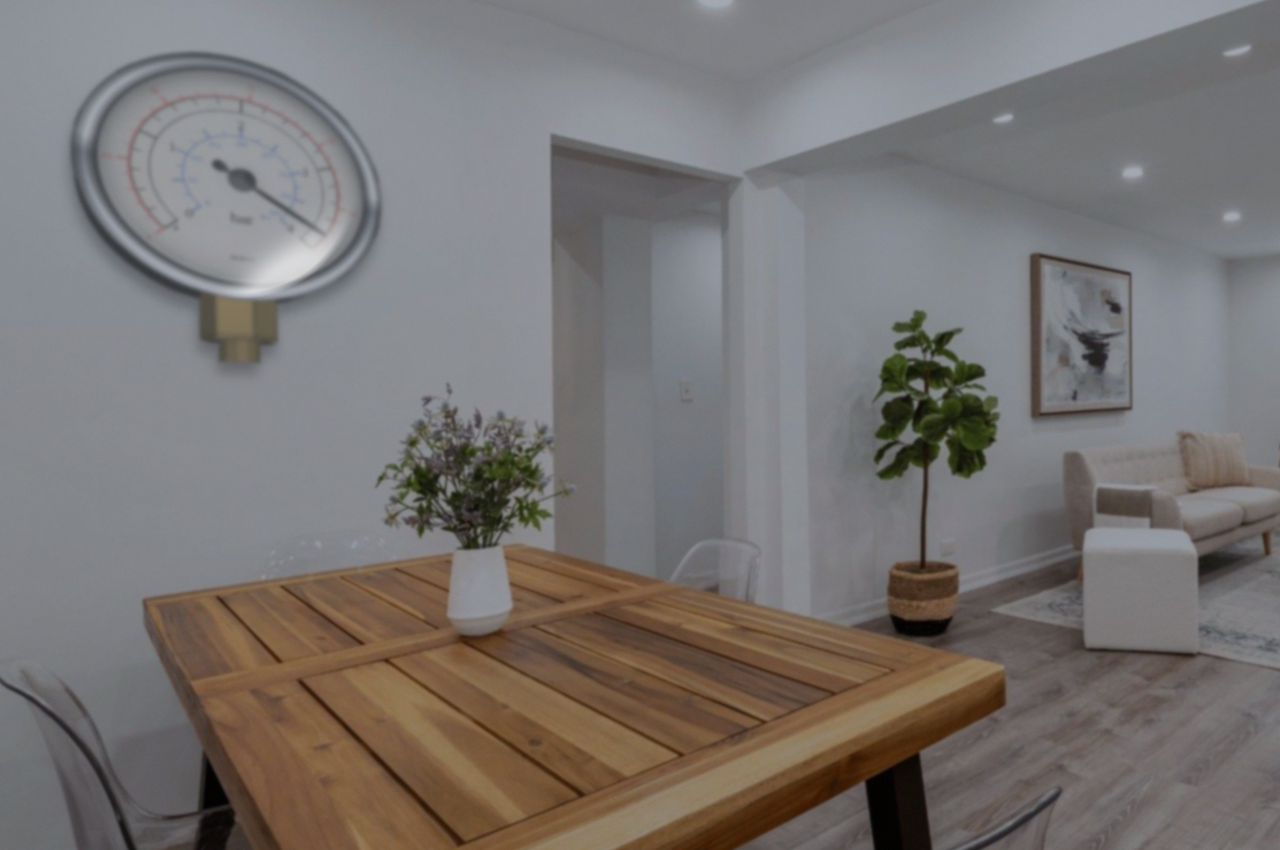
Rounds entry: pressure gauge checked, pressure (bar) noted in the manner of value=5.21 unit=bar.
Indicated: value=3.8 unit=bar
